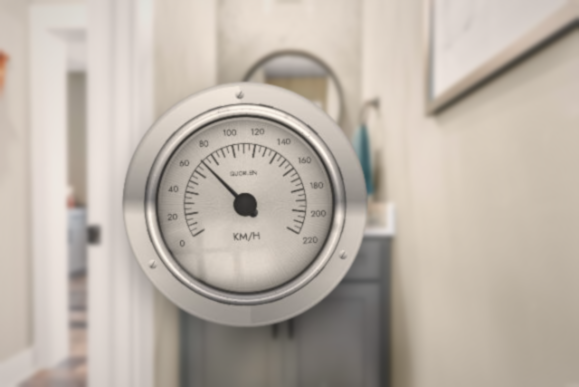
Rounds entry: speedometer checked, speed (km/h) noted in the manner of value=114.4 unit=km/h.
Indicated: value=70 unit=km/h
